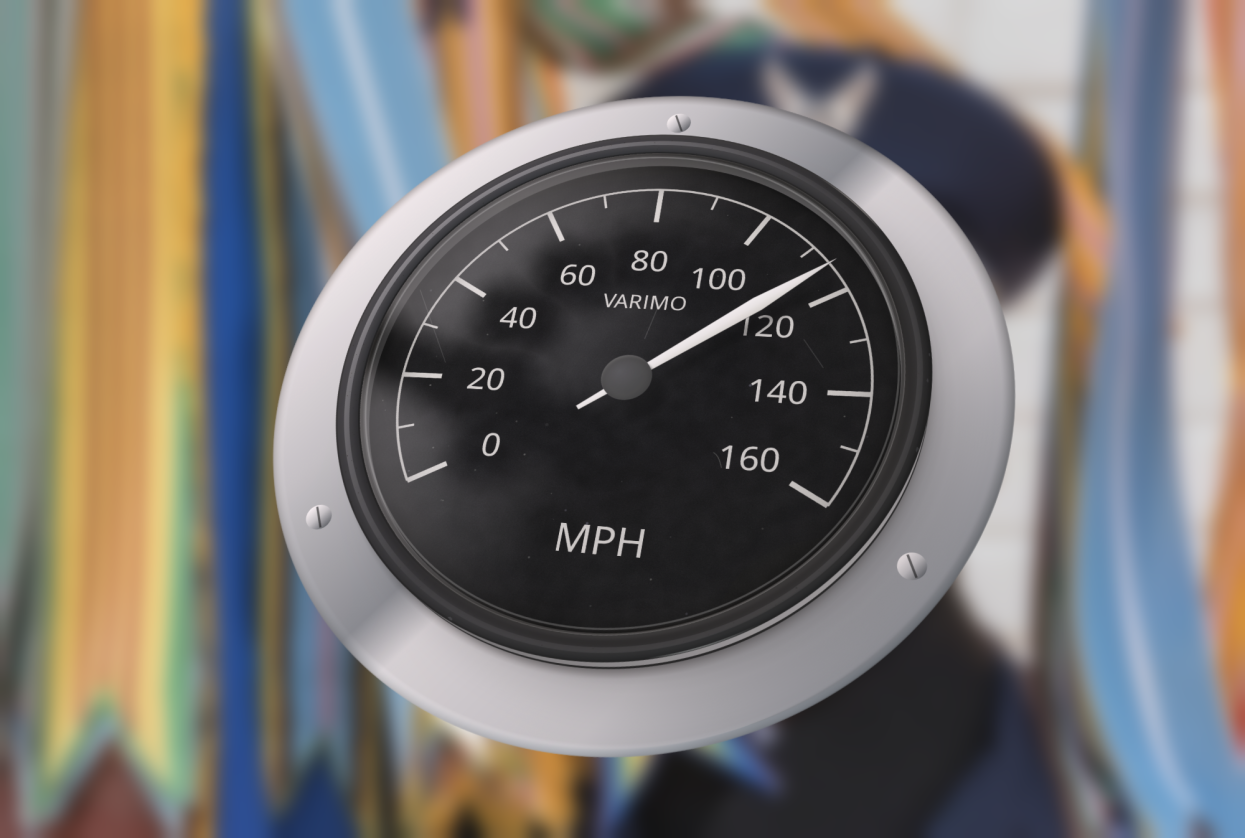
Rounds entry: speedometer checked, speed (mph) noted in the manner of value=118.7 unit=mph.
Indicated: value=115 unit=mph
